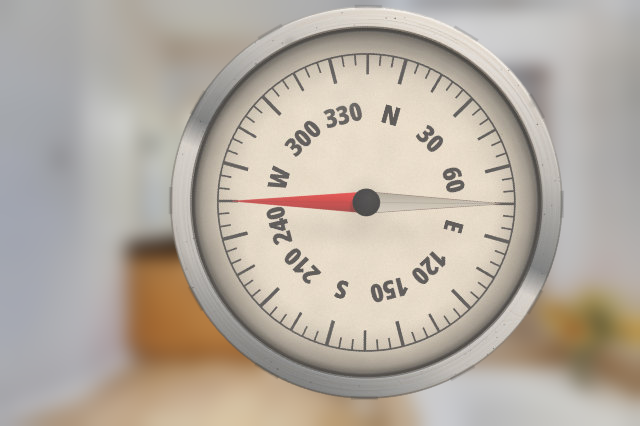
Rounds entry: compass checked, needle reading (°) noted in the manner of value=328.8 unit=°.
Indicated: value=255 unit=°
